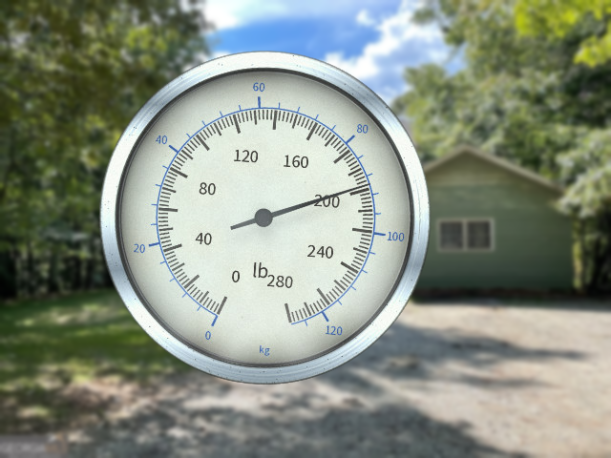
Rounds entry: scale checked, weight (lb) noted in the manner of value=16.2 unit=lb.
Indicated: value=198 unit=lb
